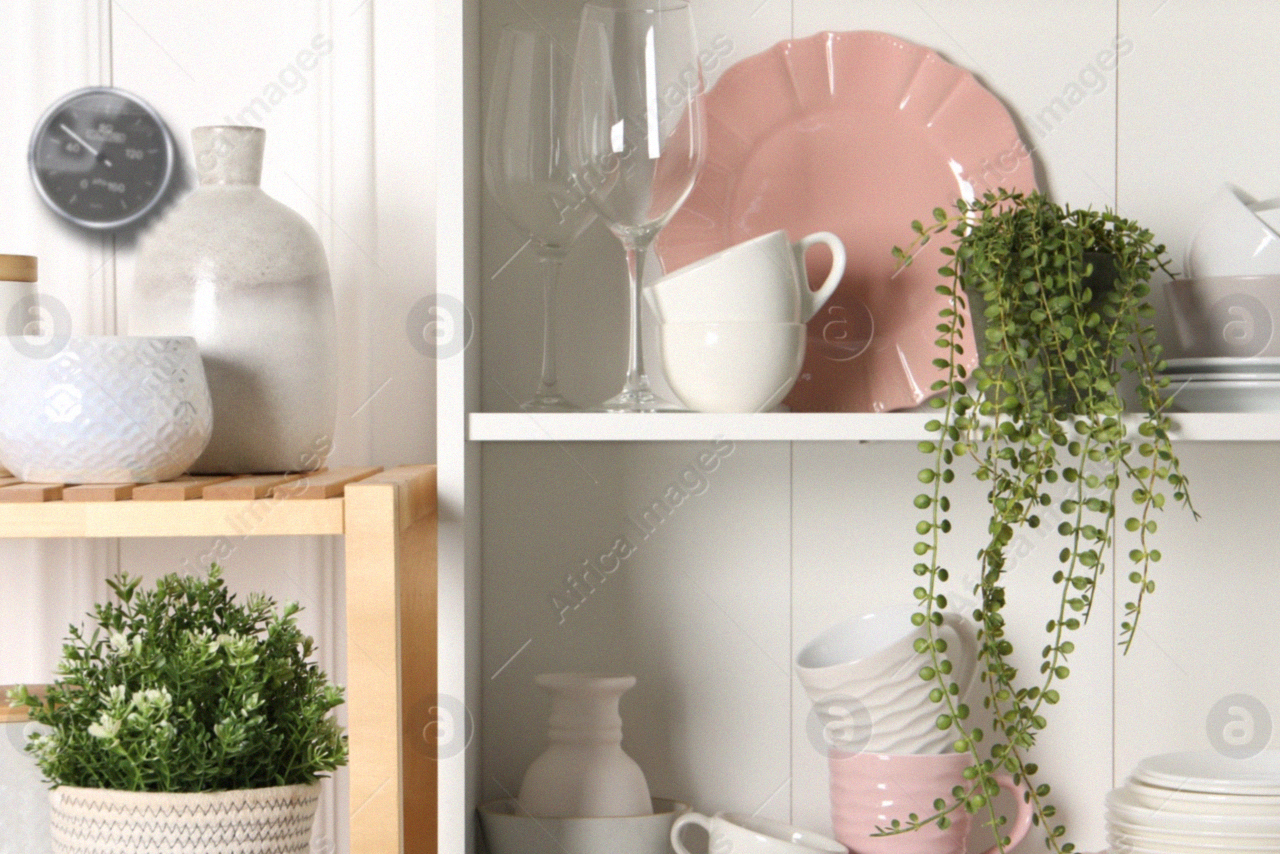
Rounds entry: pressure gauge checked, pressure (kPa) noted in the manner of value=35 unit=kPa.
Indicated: value=50 unit=kPa
